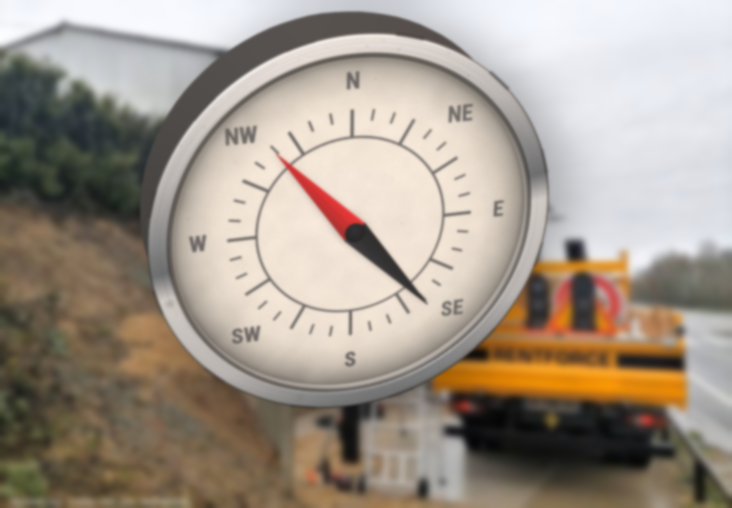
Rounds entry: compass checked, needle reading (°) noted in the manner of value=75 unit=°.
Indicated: value=320 unit=°
